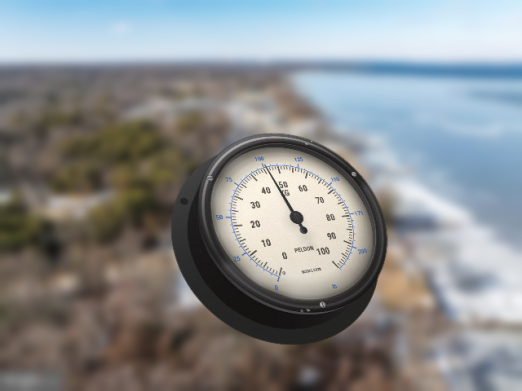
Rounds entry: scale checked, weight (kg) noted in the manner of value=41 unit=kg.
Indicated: value=45 unit=kg
